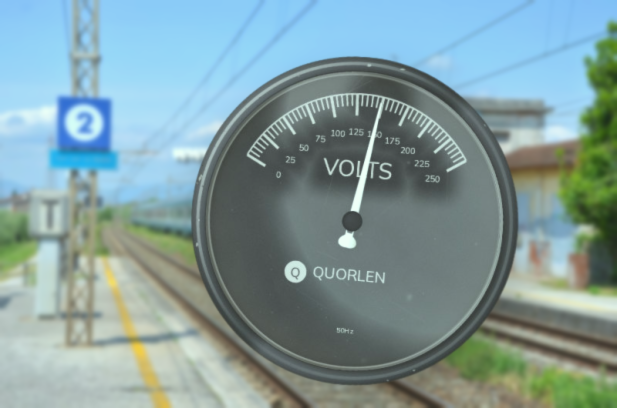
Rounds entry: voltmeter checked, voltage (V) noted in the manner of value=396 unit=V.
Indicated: value=150 unit=V
